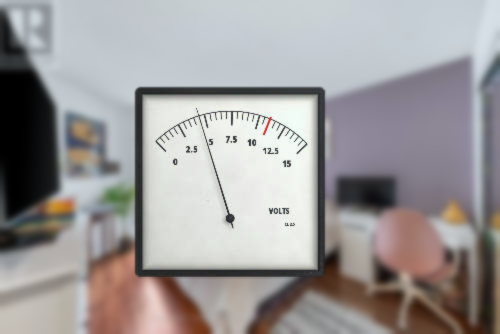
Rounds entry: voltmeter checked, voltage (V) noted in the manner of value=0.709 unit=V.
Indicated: value=4.5 unit=V
